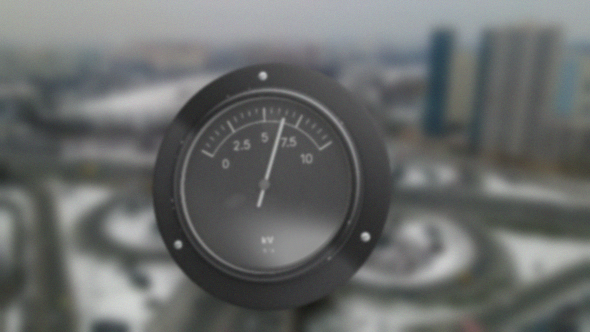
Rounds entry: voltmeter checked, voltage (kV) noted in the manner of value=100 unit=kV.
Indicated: value=6.5 unit=kV
